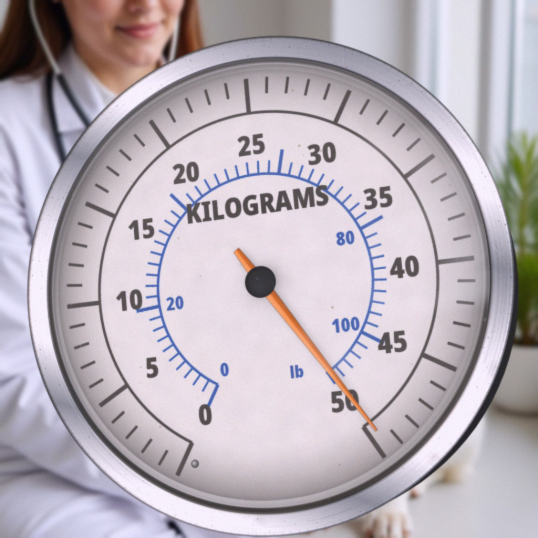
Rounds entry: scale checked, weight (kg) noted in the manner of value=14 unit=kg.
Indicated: value=49.5 unit=kg
